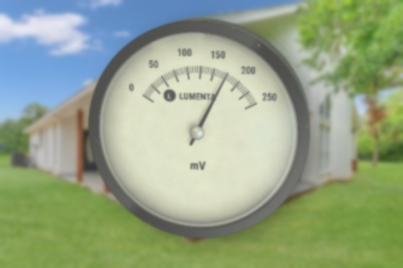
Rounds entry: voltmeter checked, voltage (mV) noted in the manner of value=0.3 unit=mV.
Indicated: value=175 unit=mV
